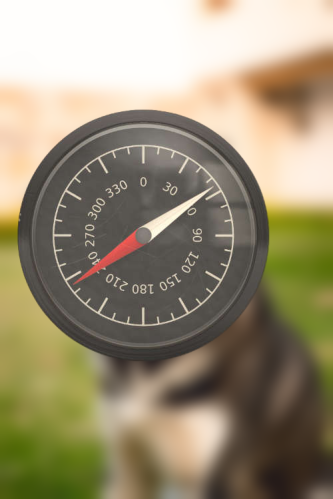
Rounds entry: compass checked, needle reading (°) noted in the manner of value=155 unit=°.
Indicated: value=235 unit=°
